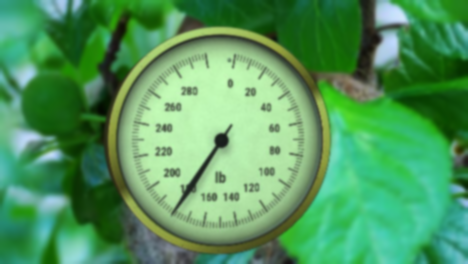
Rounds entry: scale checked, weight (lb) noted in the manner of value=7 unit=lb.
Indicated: value=180 unit=lb
